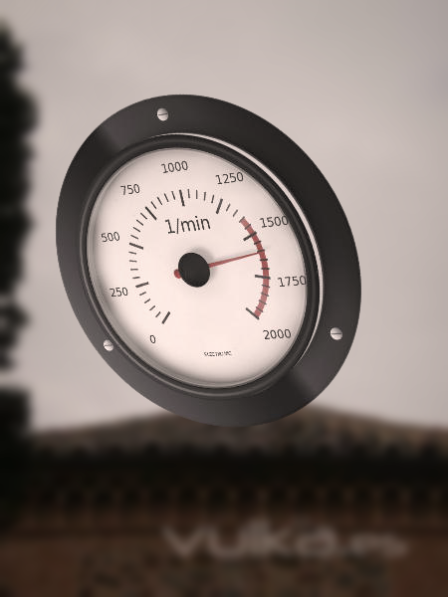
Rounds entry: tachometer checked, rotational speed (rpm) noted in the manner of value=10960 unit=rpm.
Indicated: value=1600 unit=rpm
